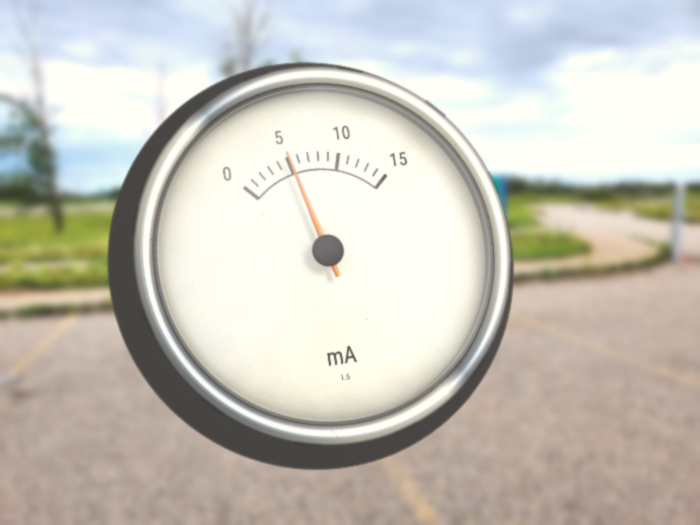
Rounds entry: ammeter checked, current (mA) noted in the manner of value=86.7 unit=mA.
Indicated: value=5 unit=mA
